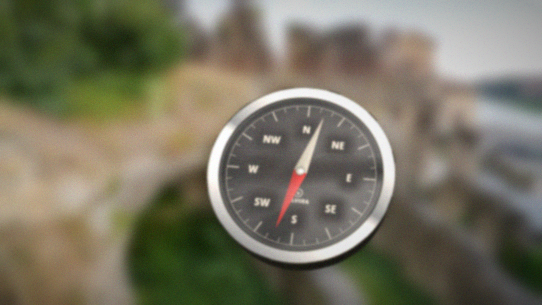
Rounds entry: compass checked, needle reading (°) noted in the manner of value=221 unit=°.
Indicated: value=195 unit=°
